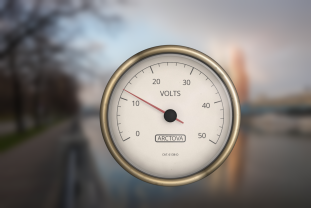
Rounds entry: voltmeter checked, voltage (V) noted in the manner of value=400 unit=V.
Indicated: value=12 unit=V
